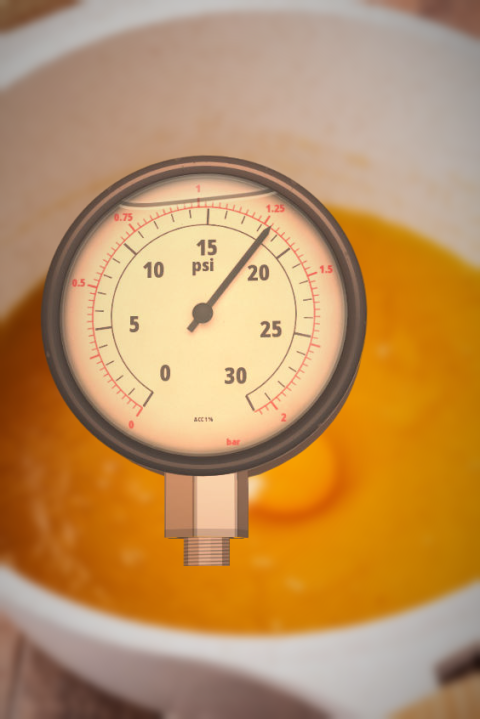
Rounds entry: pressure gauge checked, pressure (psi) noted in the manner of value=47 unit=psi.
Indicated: value=18.5 unit=psi
